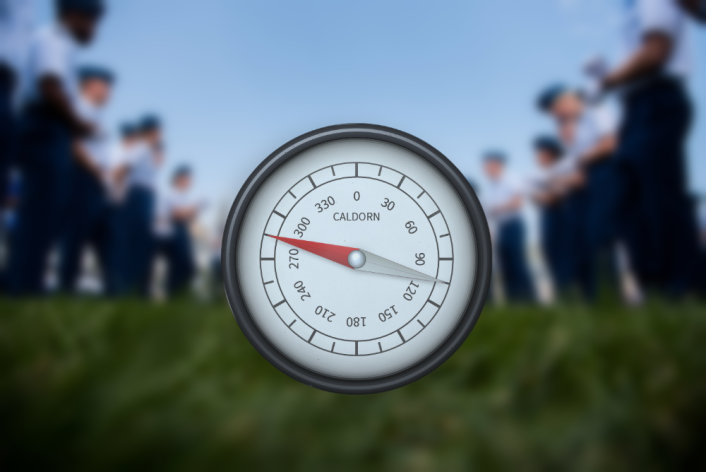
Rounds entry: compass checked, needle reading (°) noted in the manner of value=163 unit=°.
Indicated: value=285 unit=°
